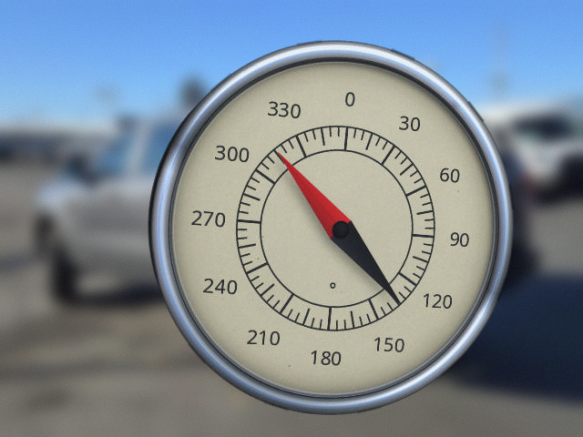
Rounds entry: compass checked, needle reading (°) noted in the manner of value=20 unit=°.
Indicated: value=315 unit=°
